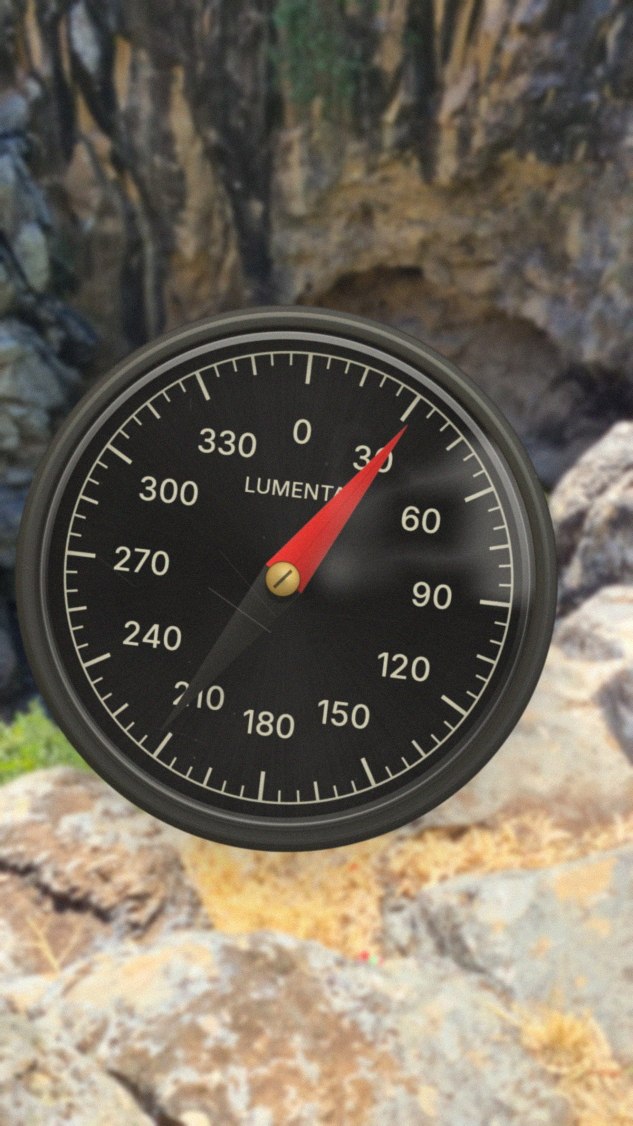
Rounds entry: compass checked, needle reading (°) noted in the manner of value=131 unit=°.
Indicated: value=32.5 unit=°
